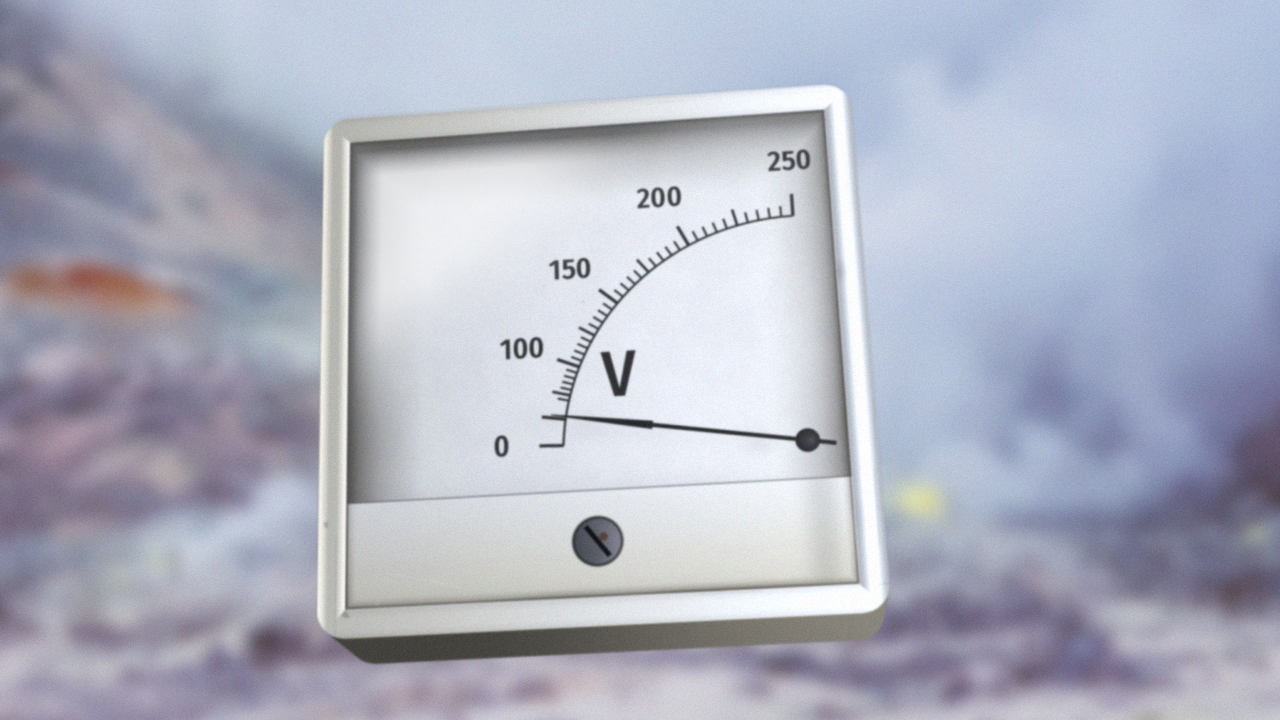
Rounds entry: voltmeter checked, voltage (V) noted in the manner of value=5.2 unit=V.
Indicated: value=50 unit=V
